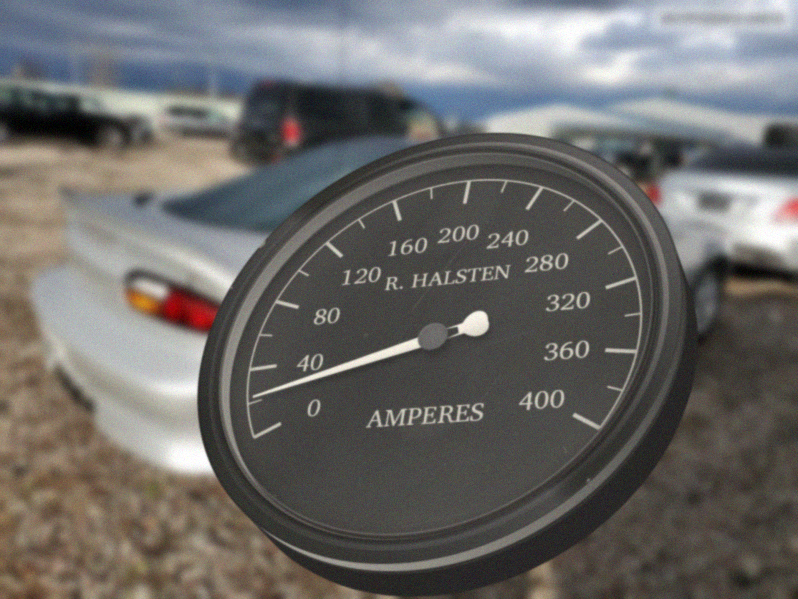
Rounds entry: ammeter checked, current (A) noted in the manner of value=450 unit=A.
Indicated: value=20 unit=A
